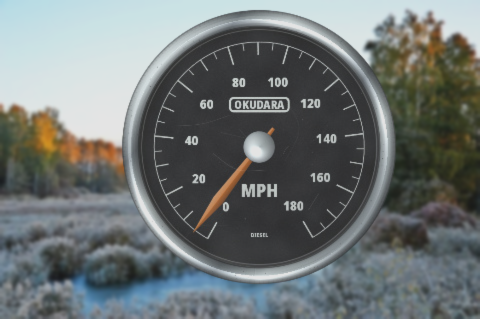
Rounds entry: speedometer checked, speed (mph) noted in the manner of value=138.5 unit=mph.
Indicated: value=5 unit=mph
